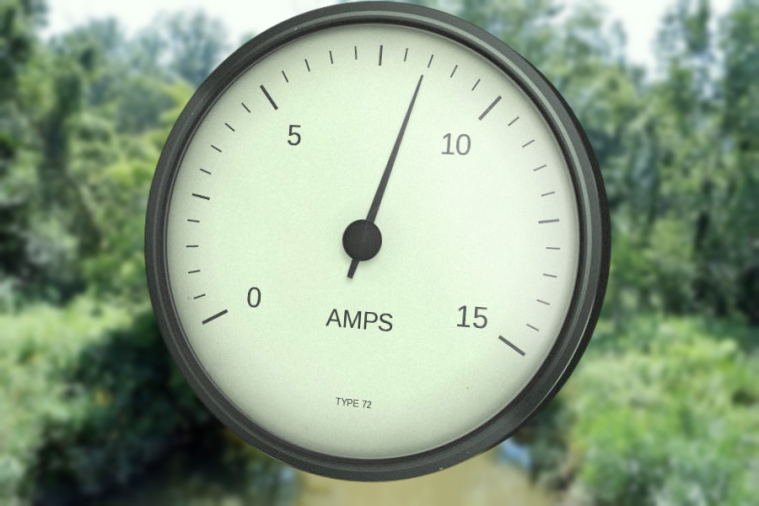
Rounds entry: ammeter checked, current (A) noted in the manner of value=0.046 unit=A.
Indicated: value=8.5 unit=A
